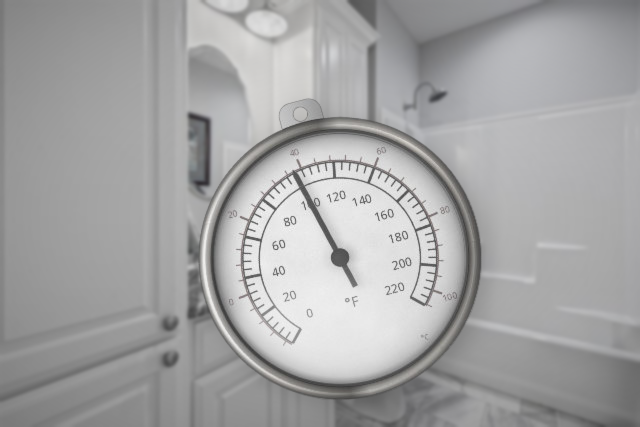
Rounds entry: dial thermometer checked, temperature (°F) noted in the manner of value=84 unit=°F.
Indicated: value=100 unit=°F
